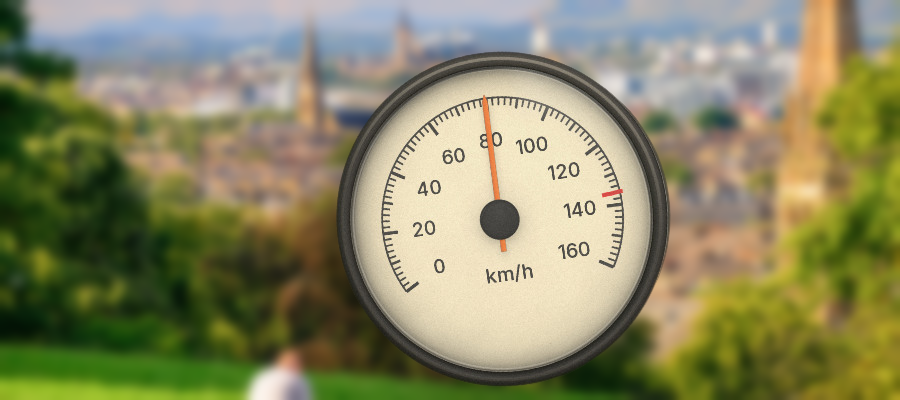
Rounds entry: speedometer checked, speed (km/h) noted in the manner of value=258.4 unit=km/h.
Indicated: value=80 unit=km/h
